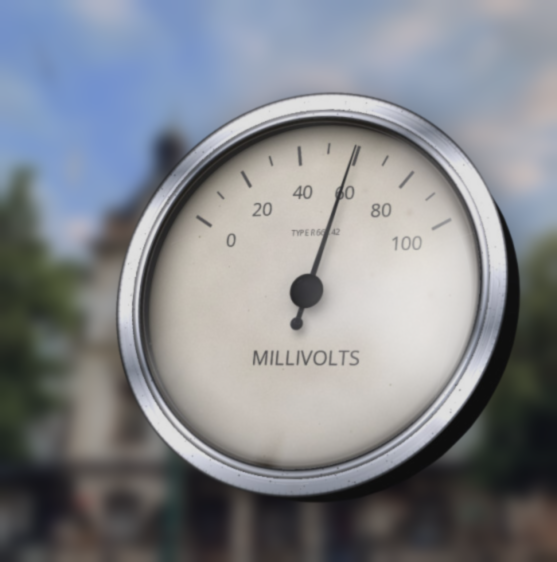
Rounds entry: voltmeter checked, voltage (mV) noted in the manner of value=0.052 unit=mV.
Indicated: value=60 unit=mV
